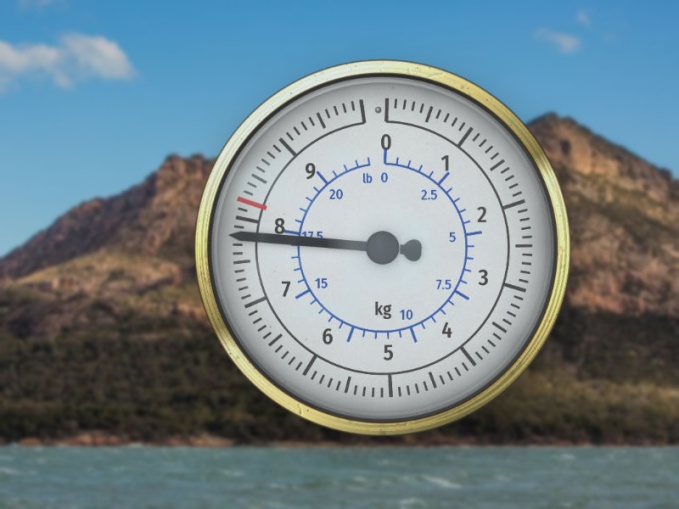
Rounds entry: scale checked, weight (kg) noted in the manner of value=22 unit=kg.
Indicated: value=7.8 unit=kg
